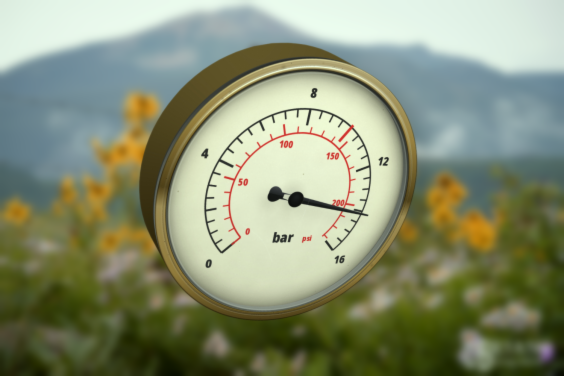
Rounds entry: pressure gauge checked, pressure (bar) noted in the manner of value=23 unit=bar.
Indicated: value=14 unit=bar
